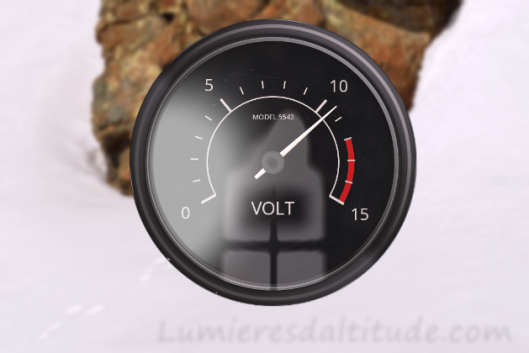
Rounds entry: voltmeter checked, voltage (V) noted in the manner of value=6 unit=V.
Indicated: value=10.5 unit=V
